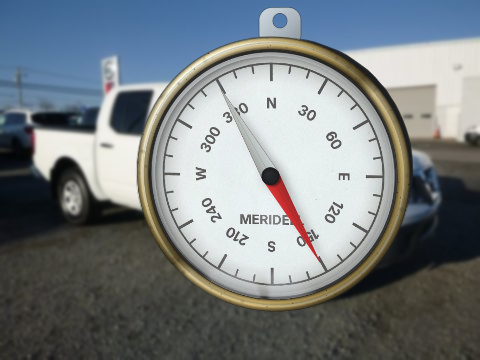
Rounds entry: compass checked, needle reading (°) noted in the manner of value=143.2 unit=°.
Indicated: value=150 unit=°
